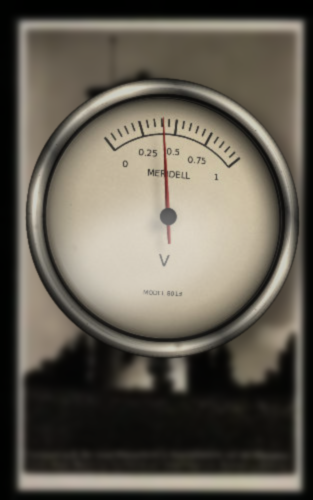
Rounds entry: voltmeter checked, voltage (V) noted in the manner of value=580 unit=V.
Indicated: value=0.4 unit=V
